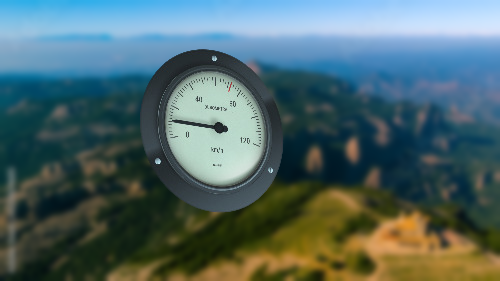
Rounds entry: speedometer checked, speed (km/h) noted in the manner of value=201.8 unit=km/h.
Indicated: value=10 unit=km/h
